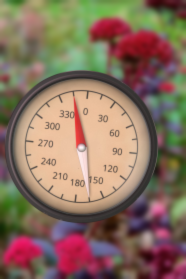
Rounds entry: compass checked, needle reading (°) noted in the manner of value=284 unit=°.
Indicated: value=345 unit=°
